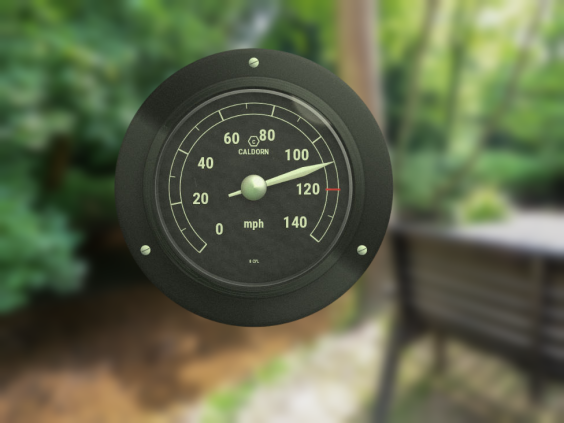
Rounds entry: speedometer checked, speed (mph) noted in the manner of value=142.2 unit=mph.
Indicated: value=110 unit=mph
